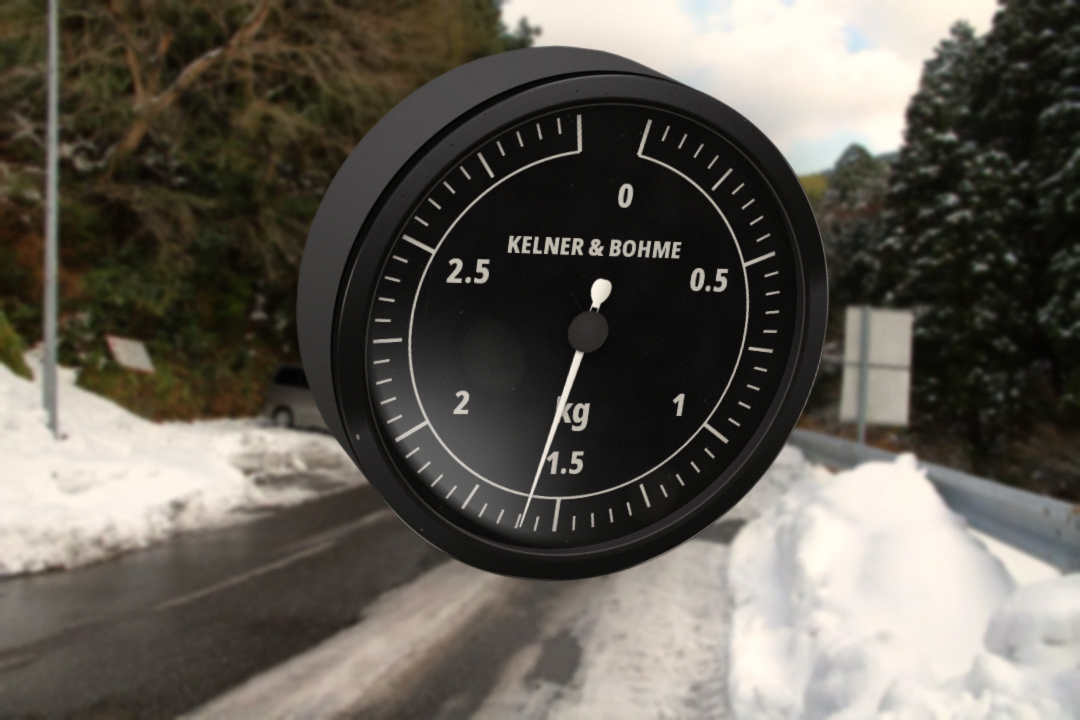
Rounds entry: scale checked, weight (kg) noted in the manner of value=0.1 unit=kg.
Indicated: value=1.6 unit=kg
